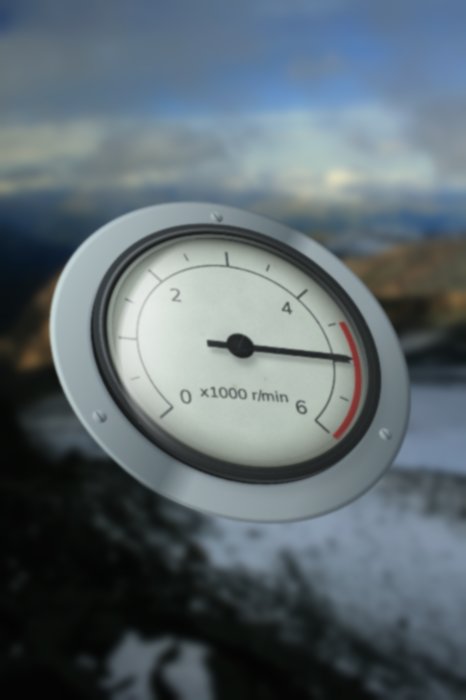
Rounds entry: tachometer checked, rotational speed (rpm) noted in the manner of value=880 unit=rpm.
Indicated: value=5000 unit=rpm
